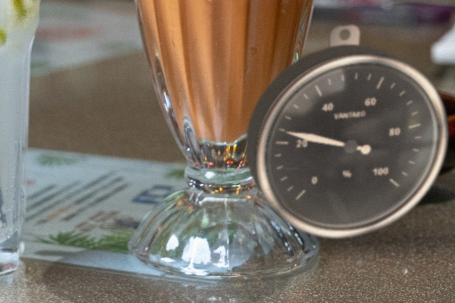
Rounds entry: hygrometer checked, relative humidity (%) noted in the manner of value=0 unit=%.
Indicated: value=24 unit=%
